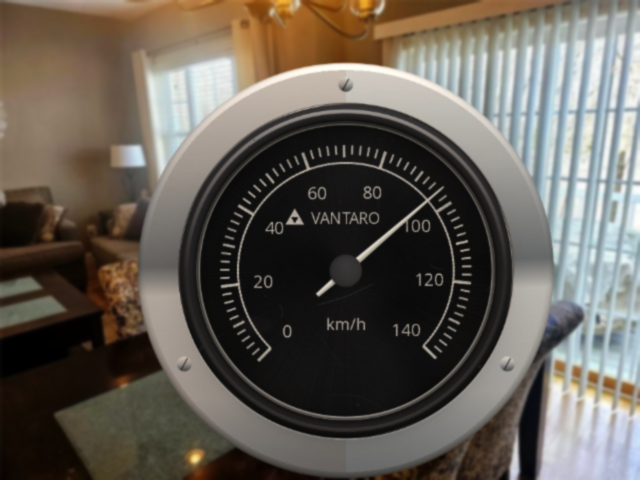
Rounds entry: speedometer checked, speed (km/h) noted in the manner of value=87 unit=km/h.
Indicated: value=96 unit=km/h
